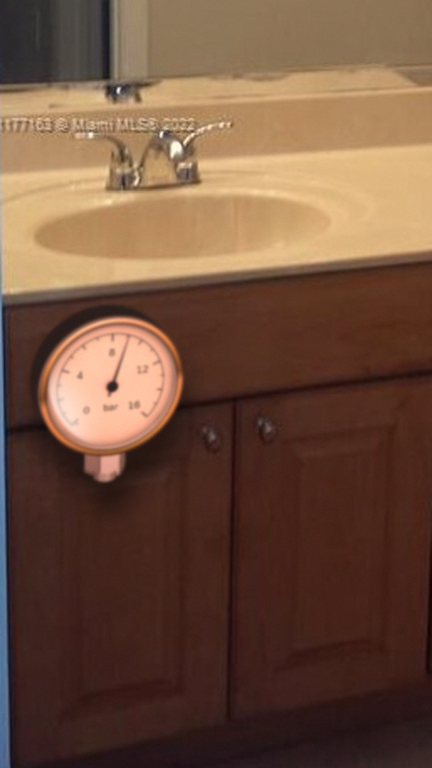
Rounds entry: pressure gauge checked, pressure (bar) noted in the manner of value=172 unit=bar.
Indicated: value=9 unit=bar
